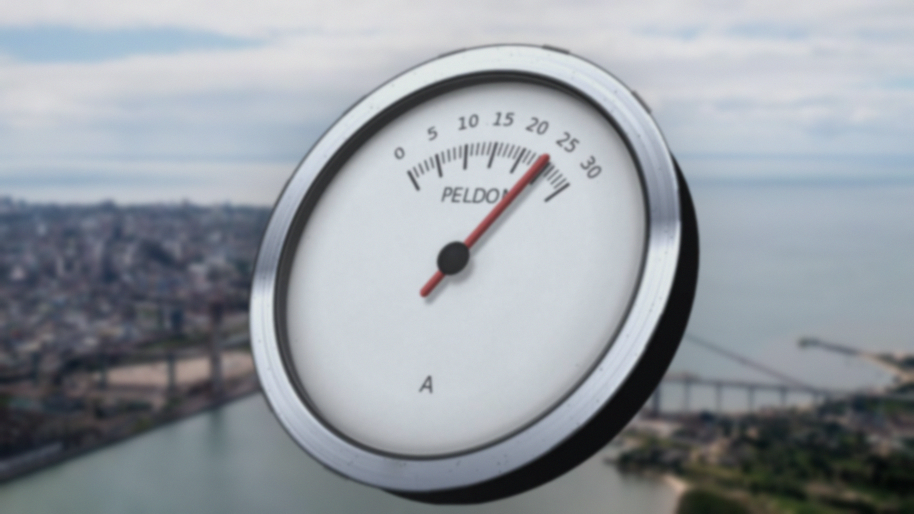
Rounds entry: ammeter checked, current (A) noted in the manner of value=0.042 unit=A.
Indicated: value=25 unit=A
